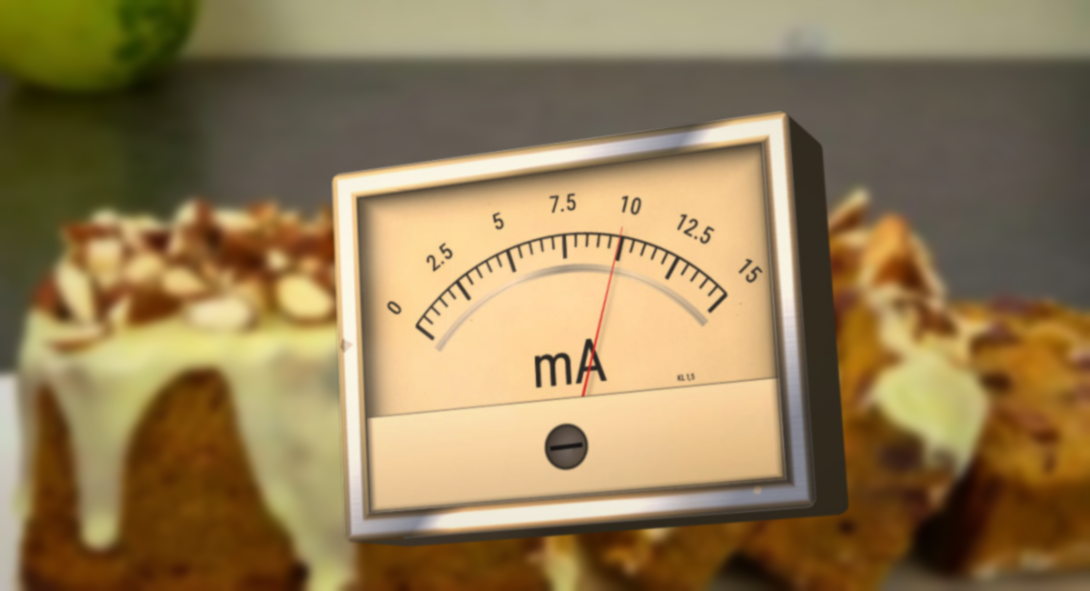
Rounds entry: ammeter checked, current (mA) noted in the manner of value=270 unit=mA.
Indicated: value=10 unit=mA
